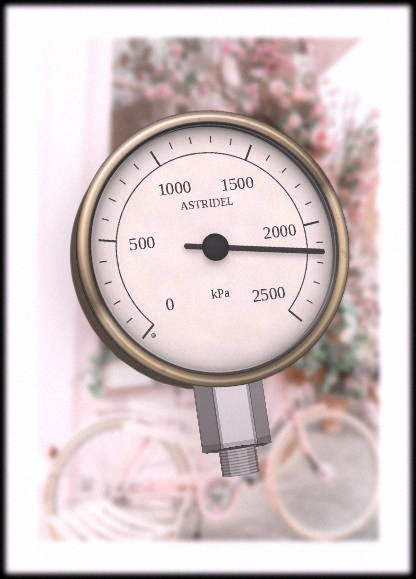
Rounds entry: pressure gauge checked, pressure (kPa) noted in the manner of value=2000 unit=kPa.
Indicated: value=2150 unit=kPa
